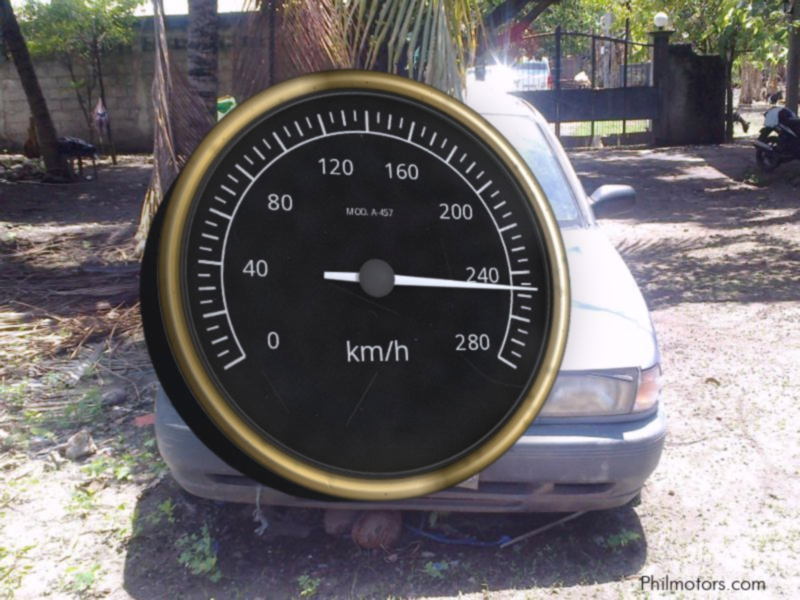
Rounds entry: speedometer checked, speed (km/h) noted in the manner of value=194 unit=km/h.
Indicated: value=247.5 unit=km/h
